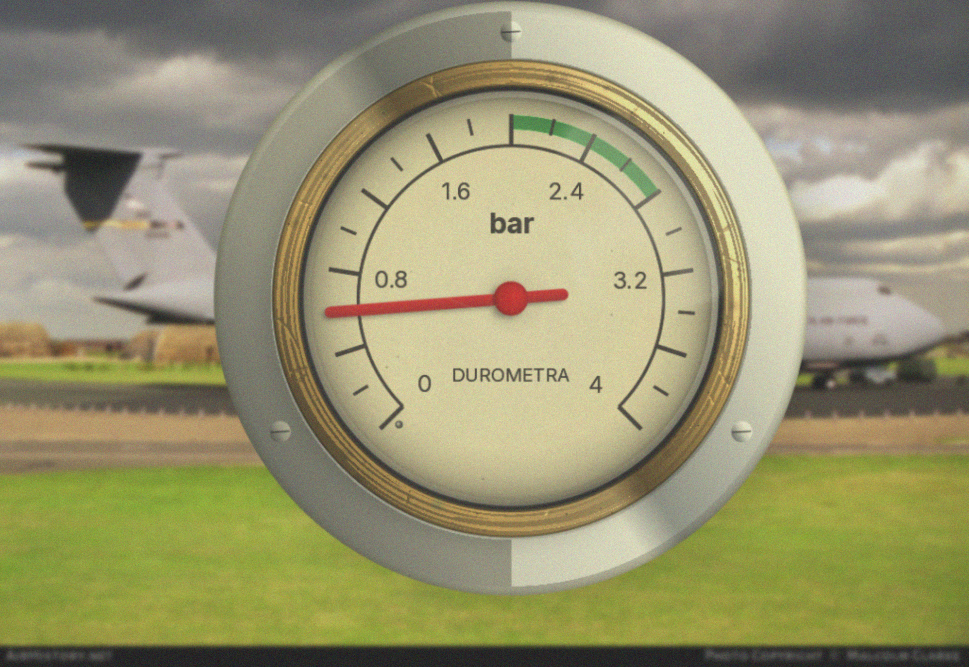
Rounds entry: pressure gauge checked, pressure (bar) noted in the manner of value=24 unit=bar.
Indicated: value=0.6 unit=bar
